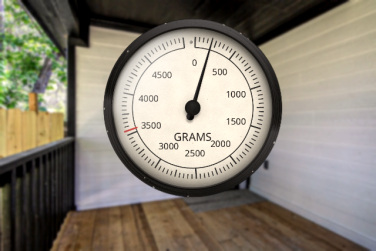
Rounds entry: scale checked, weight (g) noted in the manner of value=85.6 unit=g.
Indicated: value=200 unit=g
